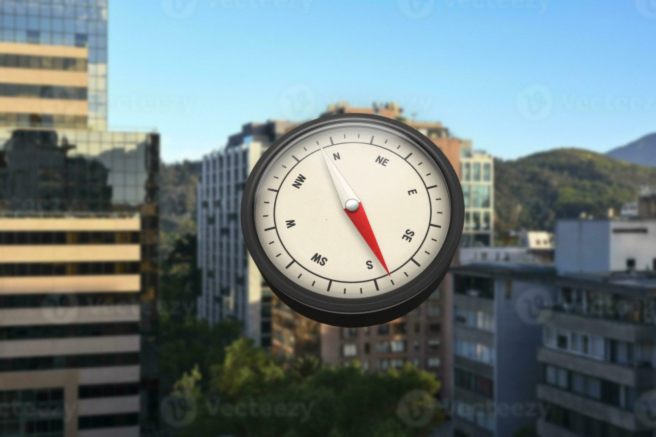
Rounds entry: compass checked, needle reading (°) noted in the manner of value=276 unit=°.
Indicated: value=170 unit=°
